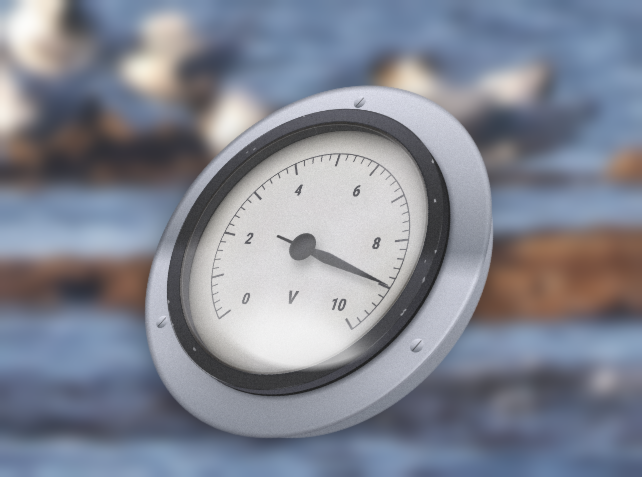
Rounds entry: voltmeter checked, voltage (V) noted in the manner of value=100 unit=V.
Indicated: value=9 unit=V
